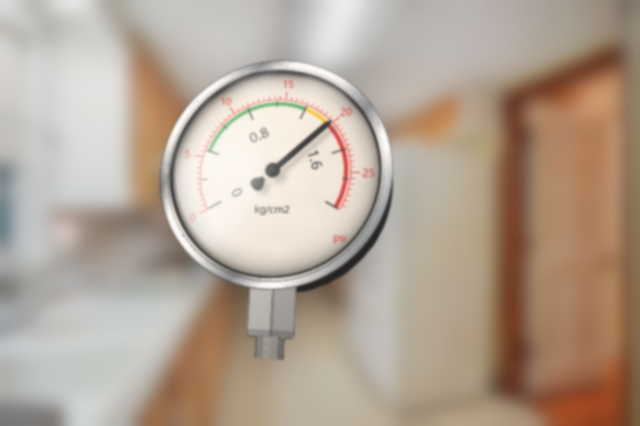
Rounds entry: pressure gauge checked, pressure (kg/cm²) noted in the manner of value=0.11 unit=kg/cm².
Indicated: value=1.4 unit=kg/cm²
